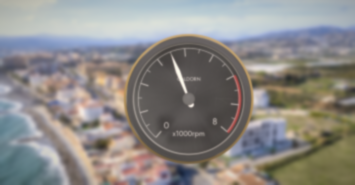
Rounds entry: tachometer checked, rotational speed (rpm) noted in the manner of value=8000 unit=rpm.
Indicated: value=3500 unit=rpm
